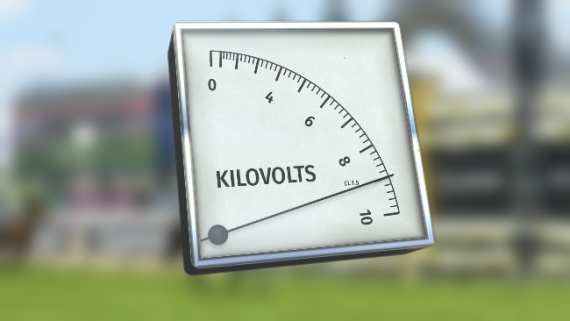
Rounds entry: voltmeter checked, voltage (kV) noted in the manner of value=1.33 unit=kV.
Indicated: value=9 unit=kV
